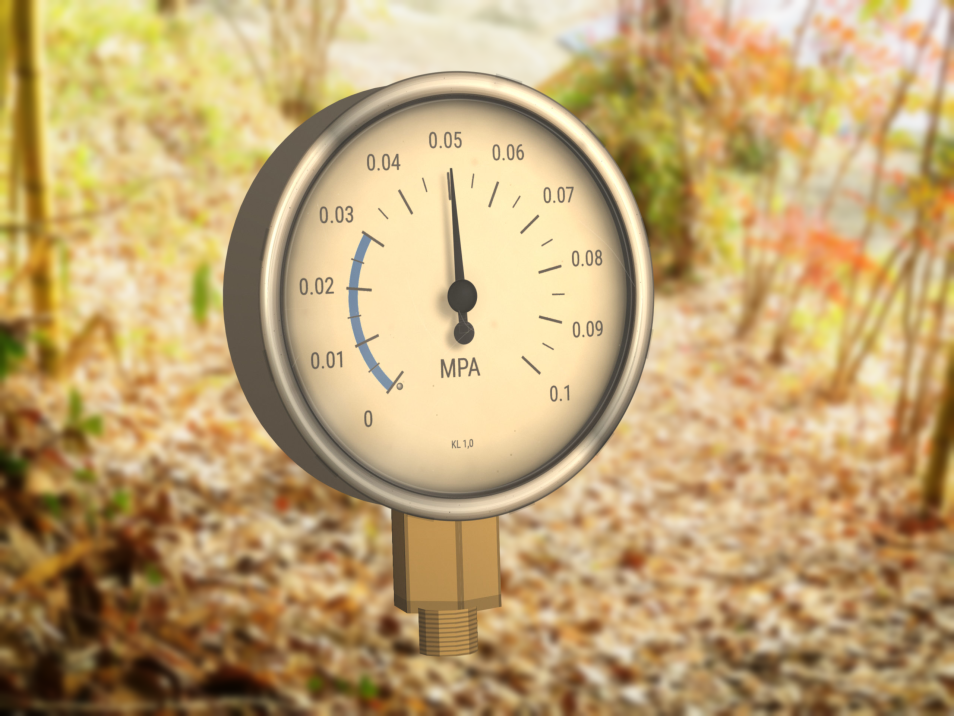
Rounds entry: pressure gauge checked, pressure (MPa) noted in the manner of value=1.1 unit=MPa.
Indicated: value=0.05 unit=MPa
